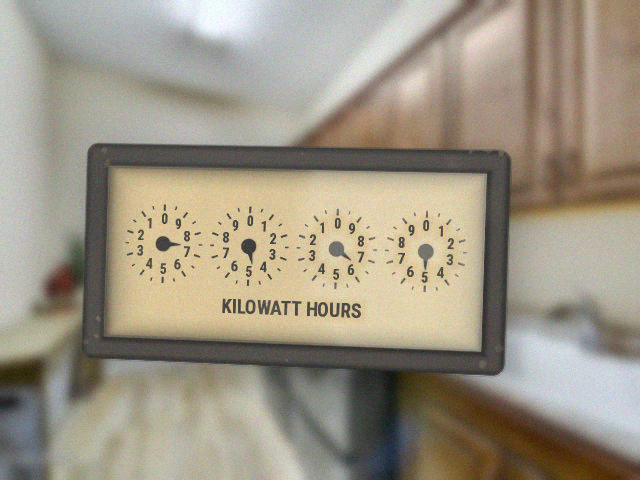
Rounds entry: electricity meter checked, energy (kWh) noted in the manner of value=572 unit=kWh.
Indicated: value=7465 unit=kWh
